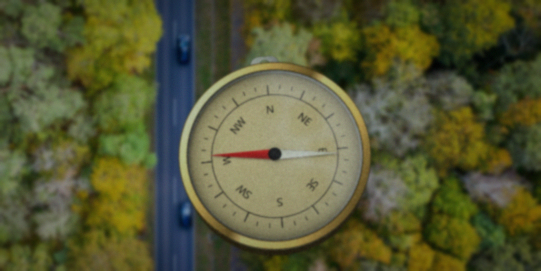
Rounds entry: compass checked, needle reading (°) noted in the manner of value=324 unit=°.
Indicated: value=275 unit=°
